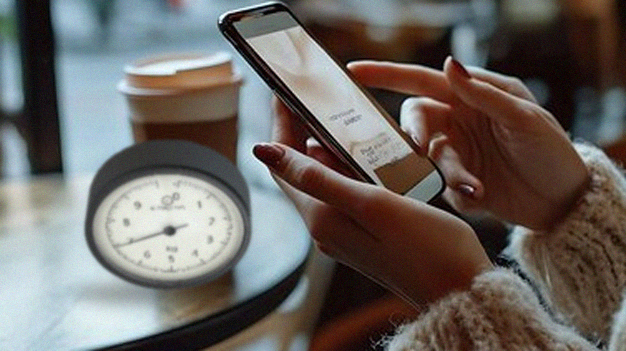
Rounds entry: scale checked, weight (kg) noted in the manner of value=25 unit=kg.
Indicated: value=7 unit=kg
